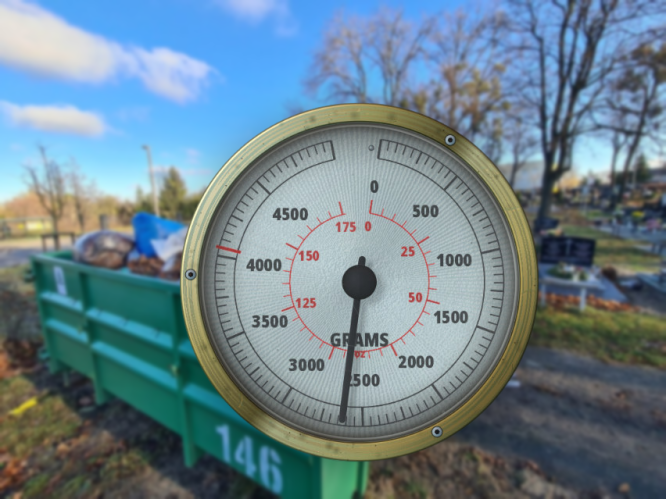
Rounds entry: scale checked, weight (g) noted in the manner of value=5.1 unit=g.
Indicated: value=2625 unit=g
